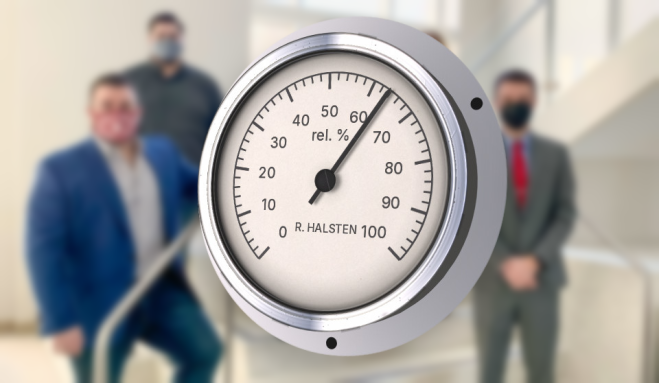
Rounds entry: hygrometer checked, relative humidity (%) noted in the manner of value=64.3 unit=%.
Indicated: value=64 unit=%
